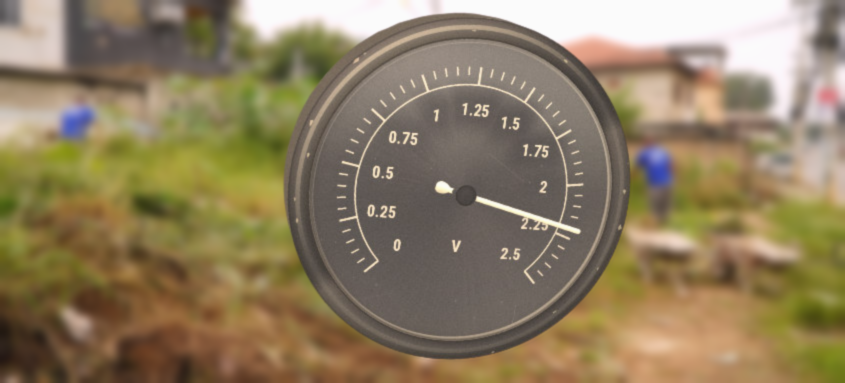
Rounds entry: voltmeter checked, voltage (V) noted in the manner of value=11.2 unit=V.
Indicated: value=2.2 unit=V
